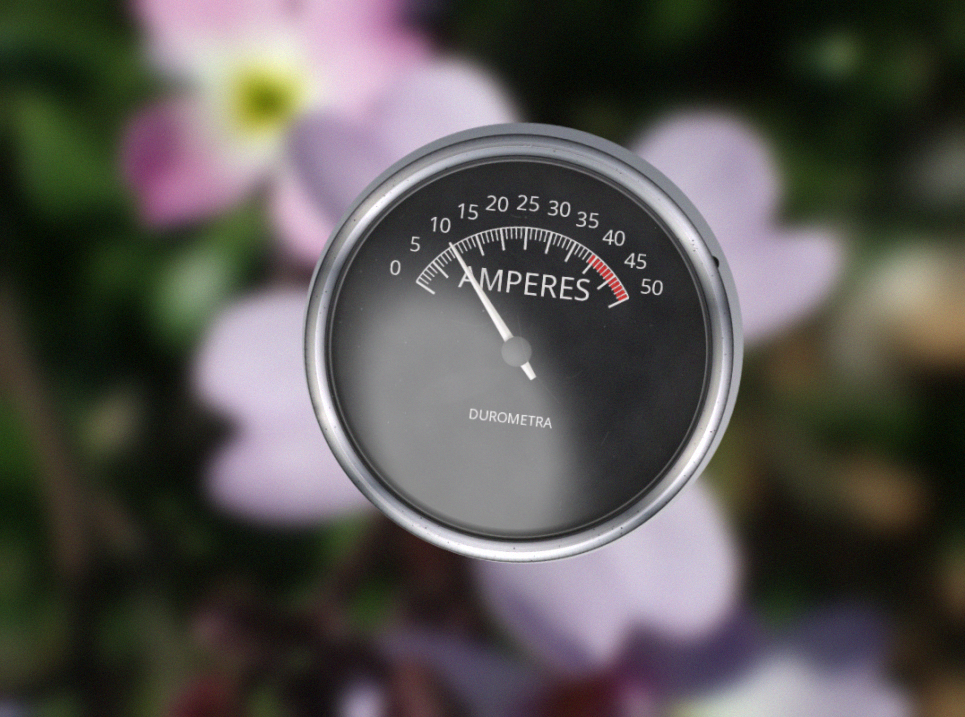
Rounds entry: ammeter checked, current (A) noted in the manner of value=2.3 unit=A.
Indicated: value=10 unit=A
